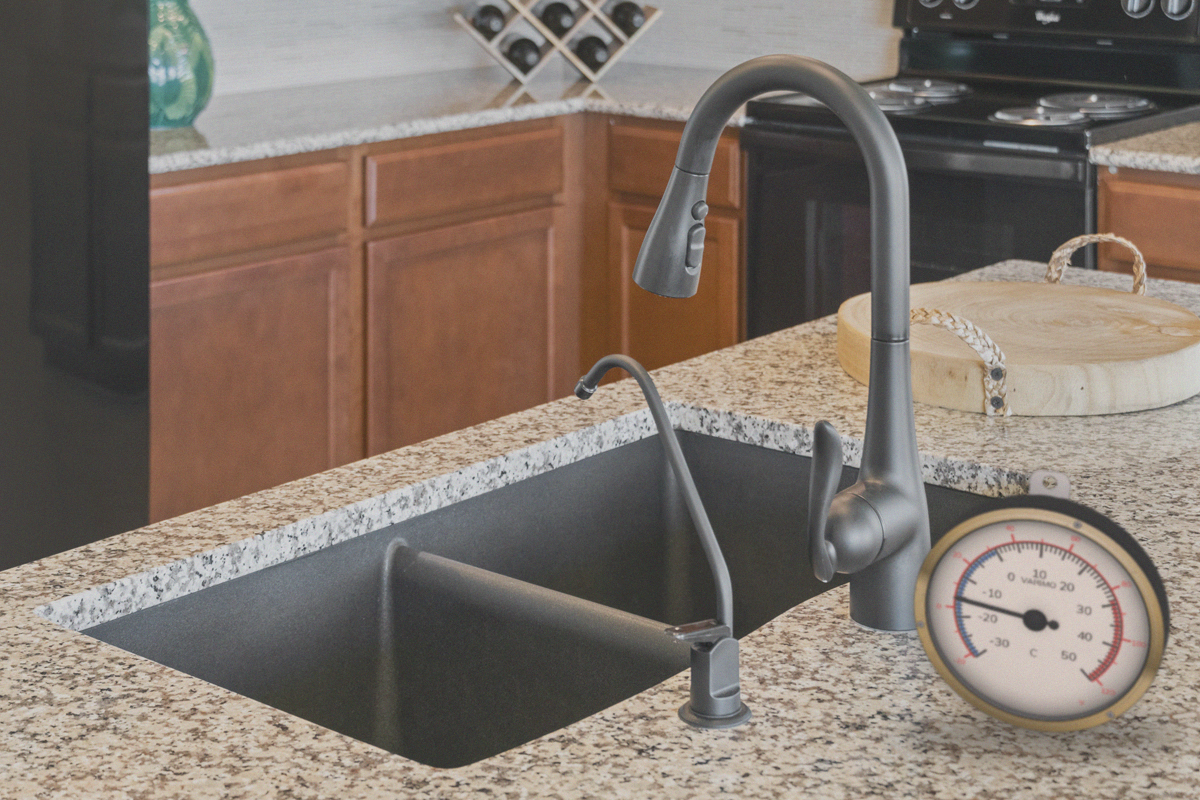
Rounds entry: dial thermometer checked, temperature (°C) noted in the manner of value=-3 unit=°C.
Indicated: value=-15 unit=°C
